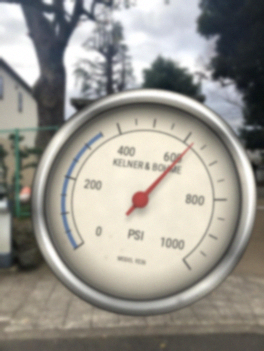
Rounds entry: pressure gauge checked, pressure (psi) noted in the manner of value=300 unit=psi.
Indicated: value=625 unit=psi
